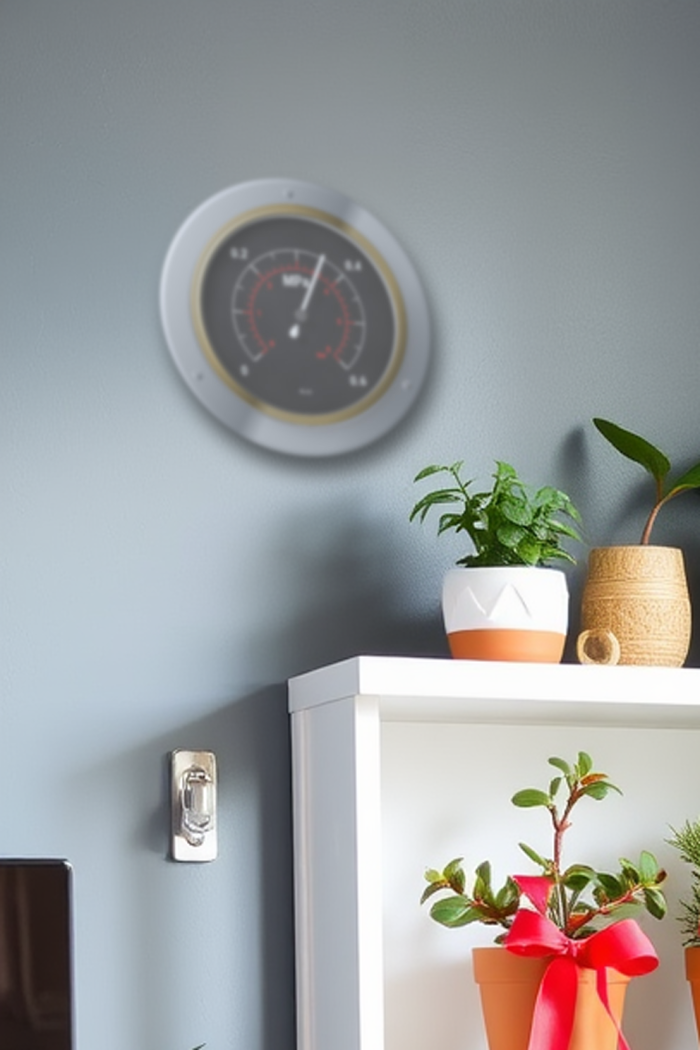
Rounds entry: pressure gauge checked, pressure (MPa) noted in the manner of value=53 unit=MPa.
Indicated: value=0.35 unit=MPa
